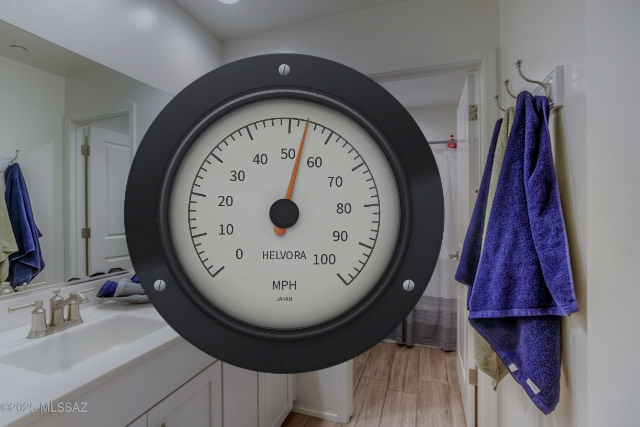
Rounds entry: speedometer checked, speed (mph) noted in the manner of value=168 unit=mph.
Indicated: value=54 unit=mph
